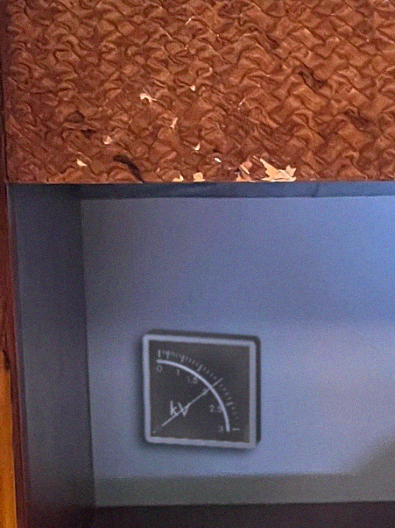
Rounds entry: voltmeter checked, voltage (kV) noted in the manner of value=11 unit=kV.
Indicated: value=2 unit=kV
